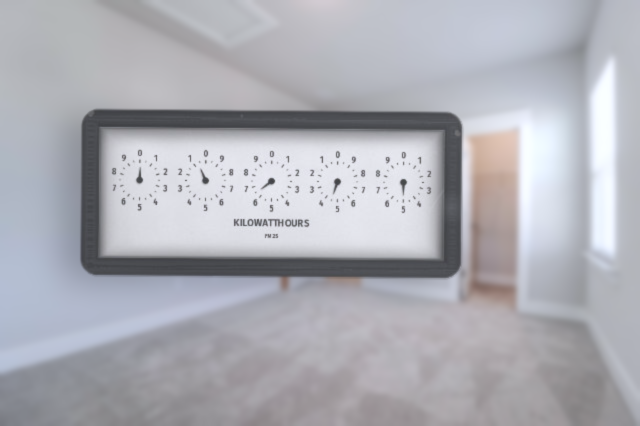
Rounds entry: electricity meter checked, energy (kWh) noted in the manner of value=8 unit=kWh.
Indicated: value=645 unit=kWh
